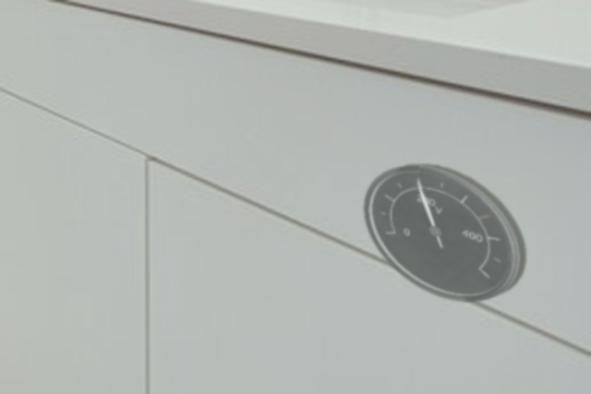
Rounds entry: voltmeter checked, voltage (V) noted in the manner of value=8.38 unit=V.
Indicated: value=200 unit=V
